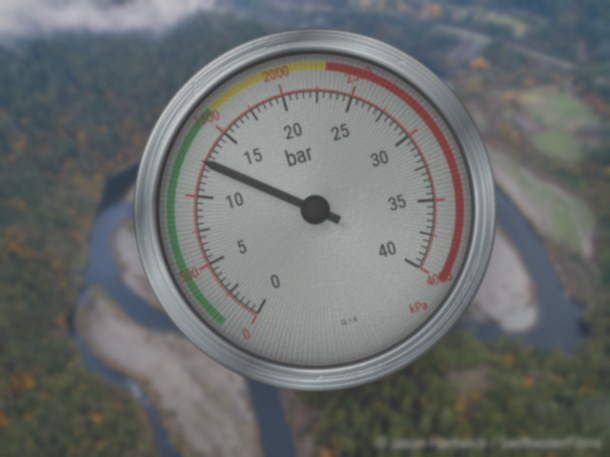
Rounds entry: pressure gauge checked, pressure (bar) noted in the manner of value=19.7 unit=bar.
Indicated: value=12.5 unit=bar
